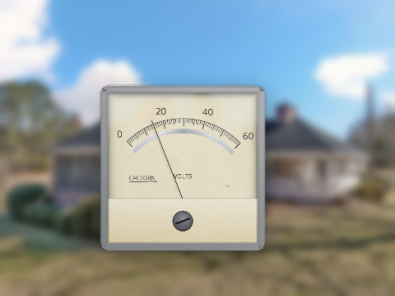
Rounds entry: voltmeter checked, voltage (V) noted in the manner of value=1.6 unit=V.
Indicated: value=15 unit=V
